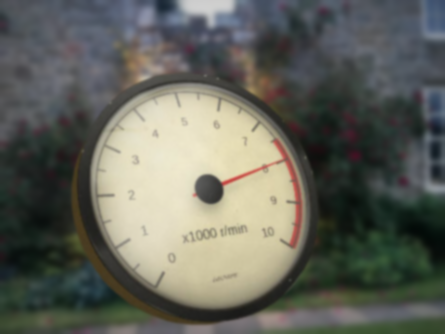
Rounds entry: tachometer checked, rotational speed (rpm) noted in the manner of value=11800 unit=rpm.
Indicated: value=8000 unit=rpm
